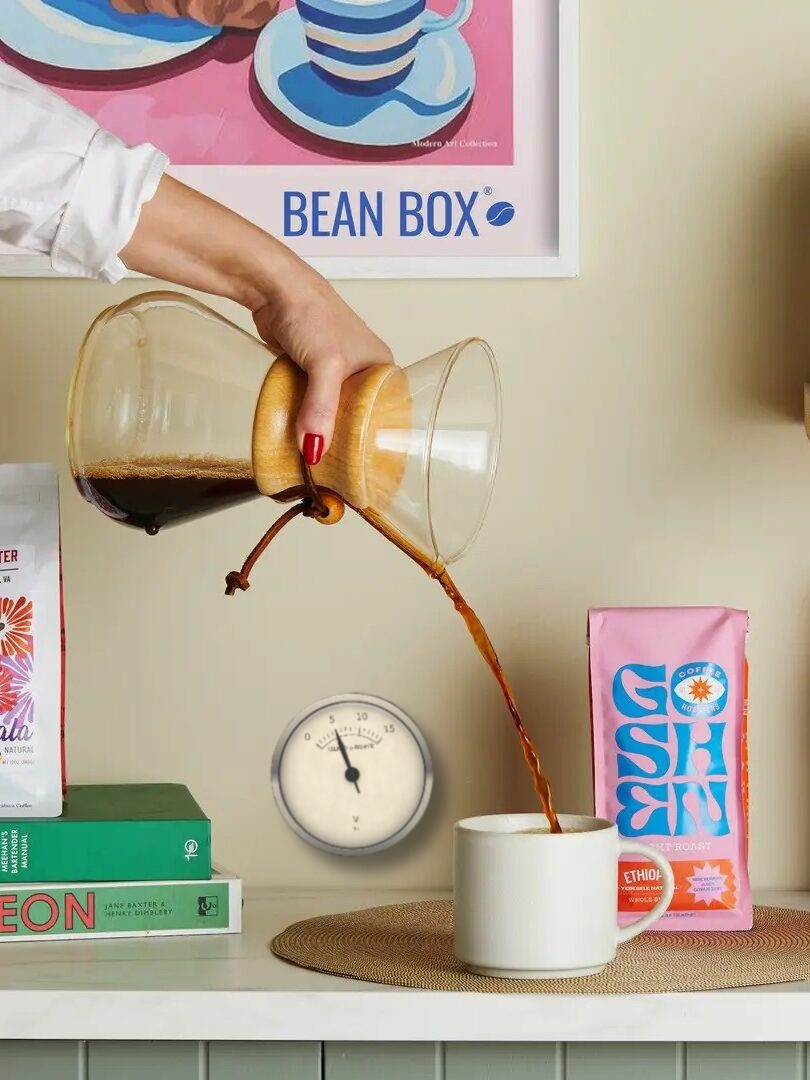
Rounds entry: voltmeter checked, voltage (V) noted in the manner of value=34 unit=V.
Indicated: value=5 unit=V
